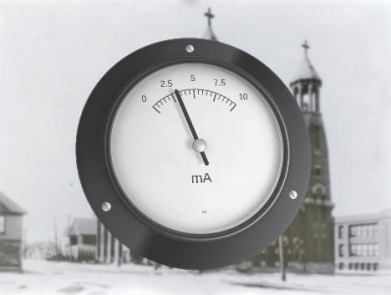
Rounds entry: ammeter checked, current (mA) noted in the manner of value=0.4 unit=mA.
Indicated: value=3 unit=mA
